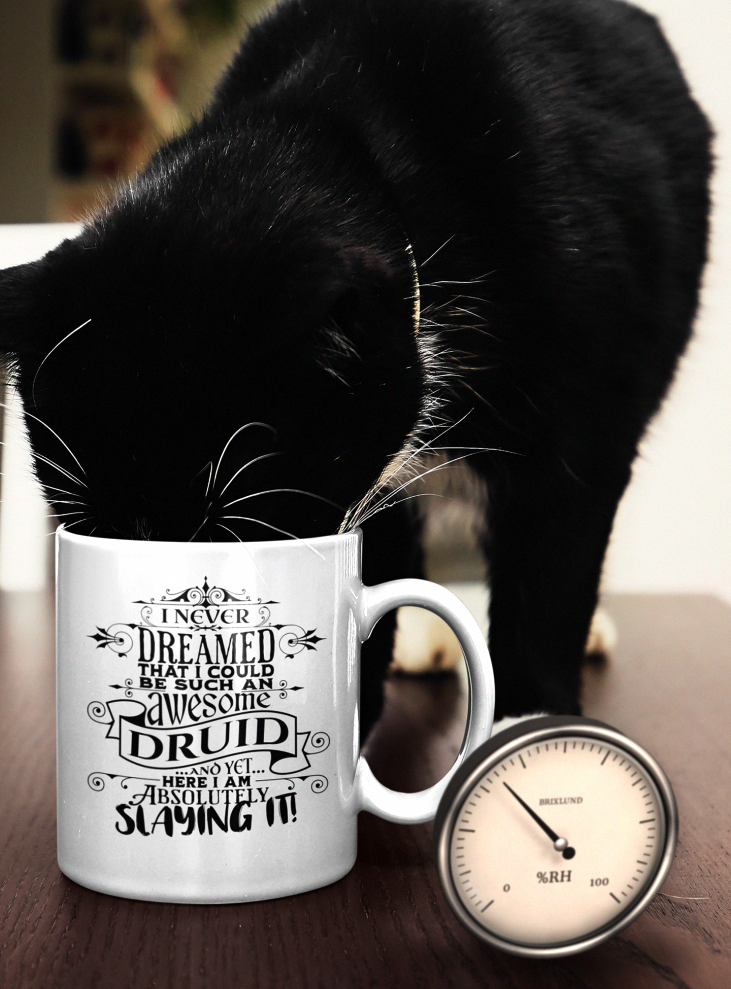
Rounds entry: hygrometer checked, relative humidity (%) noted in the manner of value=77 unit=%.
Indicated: value=34 unit=%
